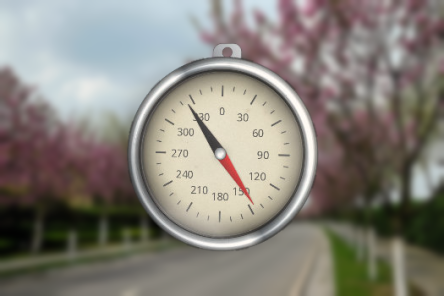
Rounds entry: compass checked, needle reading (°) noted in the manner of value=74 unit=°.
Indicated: value=145 unit=°
